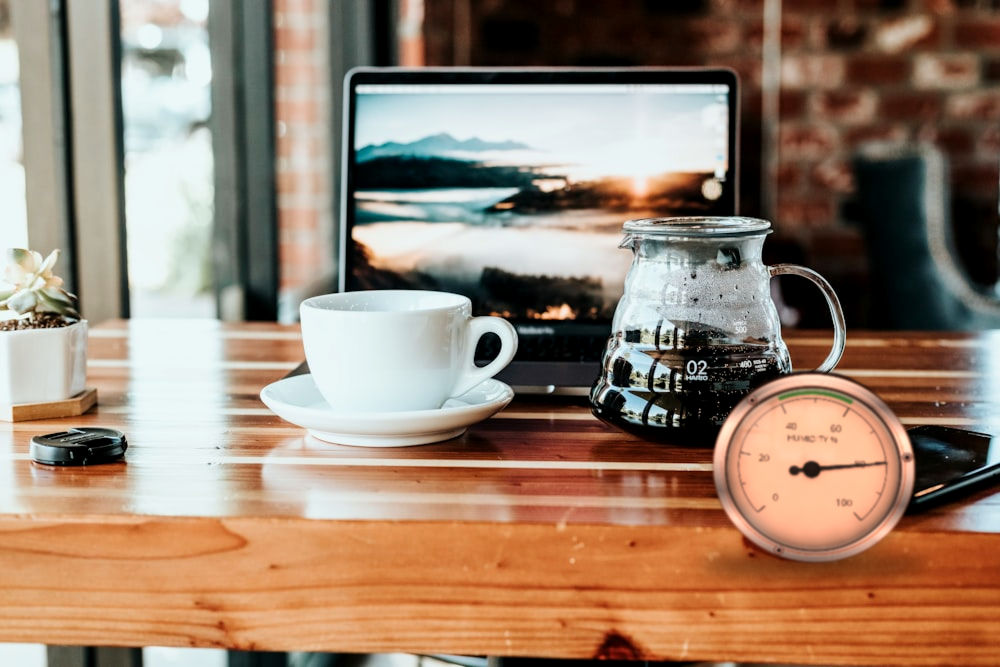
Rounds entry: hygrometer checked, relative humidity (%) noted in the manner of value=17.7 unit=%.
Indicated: value=80 unit=%
